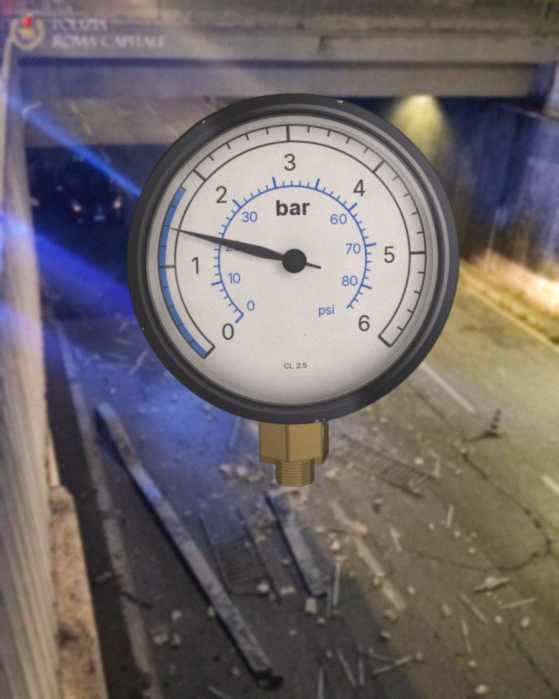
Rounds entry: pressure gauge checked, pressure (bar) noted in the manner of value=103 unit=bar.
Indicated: value=1.4 unit=bar
